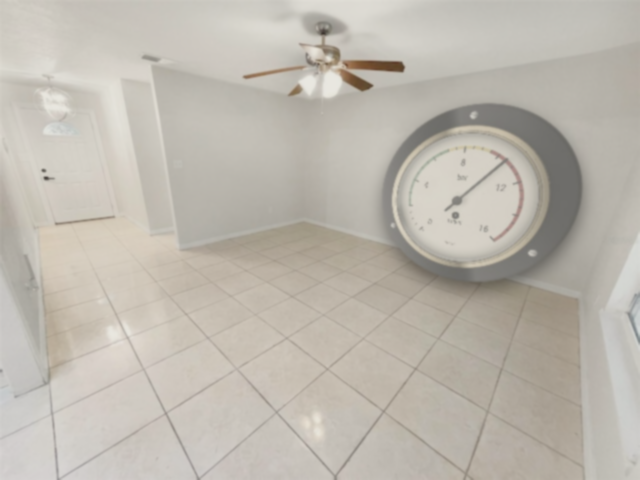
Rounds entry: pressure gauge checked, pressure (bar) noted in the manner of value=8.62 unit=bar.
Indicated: value=10.5 unit=bar
